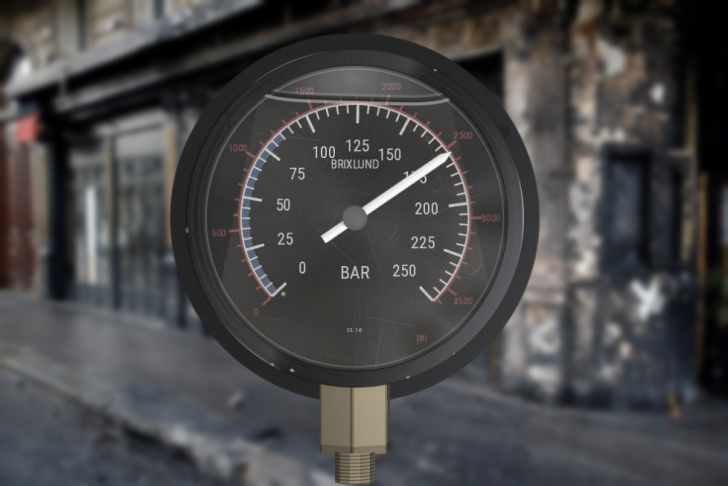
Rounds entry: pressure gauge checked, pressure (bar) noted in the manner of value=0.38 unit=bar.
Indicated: value=175 unit=bar
